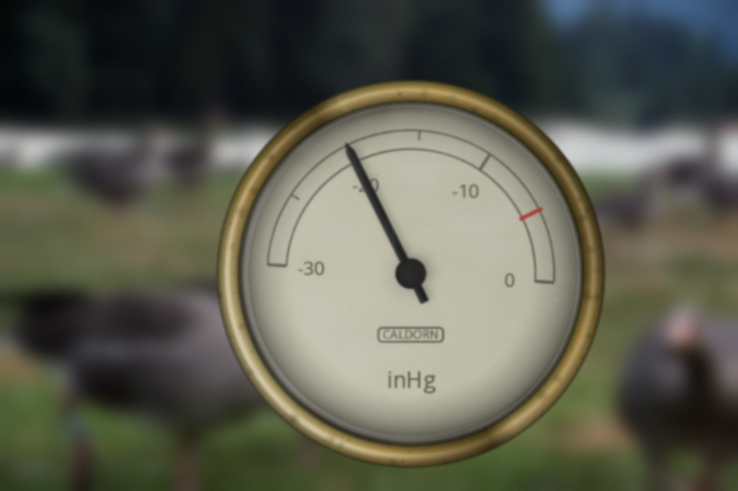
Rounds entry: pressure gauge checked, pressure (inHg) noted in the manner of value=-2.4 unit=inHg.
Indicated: value=-20 unit=inHg
